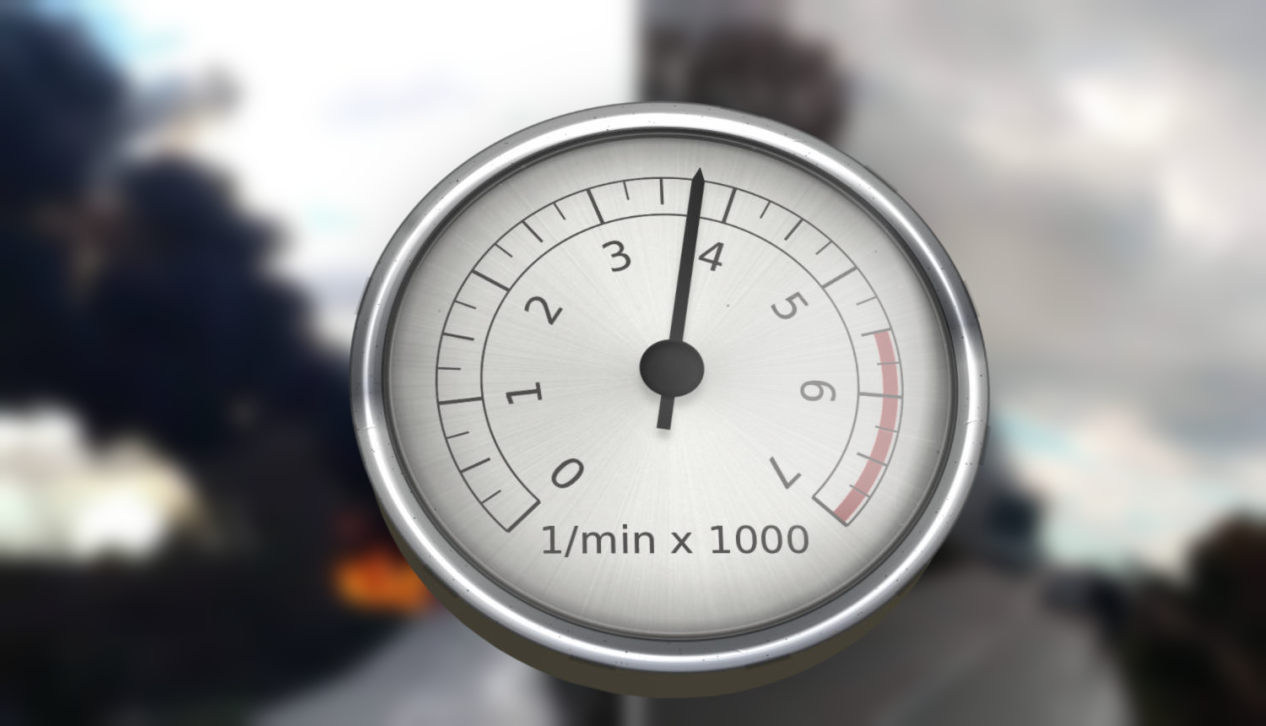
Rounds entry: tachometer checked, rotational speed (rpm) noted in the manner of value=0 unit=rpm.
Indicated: value=3750 unit=rpm
